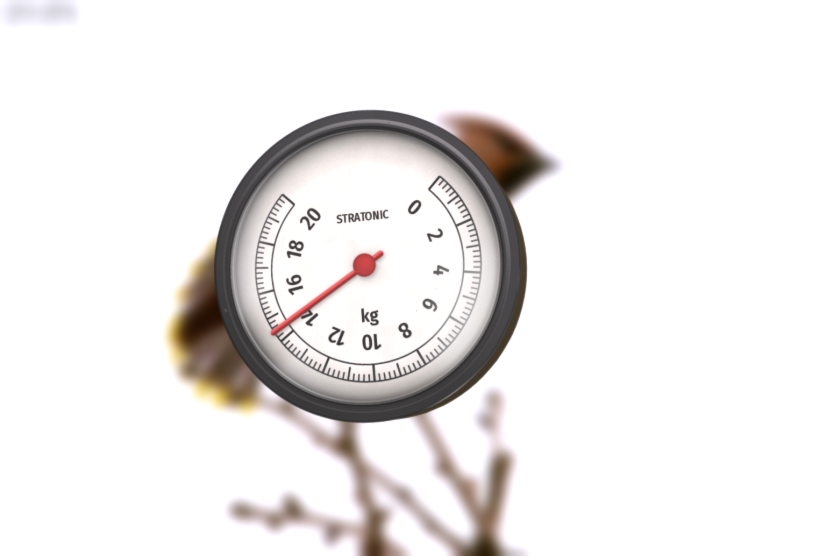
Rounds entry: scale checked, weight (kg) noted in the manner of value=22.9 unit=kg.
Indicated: value=14.4 unit=kg
